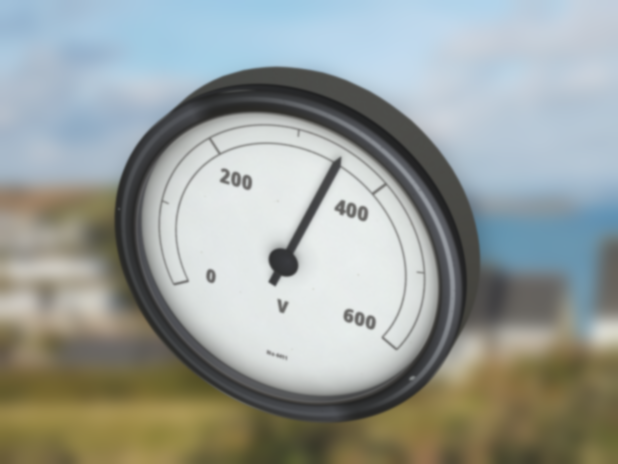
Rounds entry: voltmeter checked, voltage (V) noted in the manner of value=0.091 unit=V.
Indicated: value=350 unit=V
